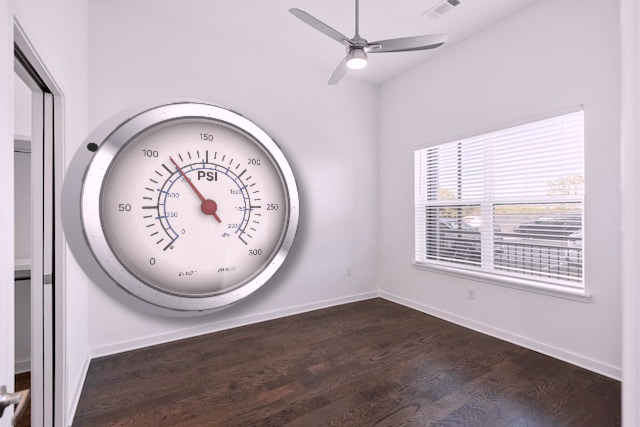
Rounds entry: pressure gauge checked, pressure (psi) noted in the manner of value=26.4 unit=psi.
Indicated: value=110 unit=psi
